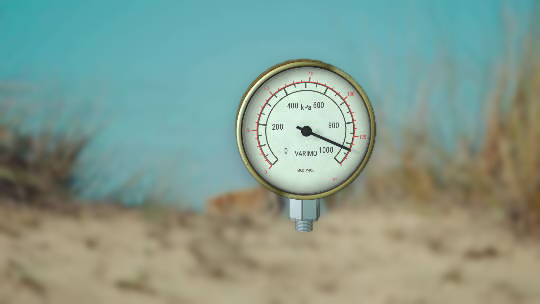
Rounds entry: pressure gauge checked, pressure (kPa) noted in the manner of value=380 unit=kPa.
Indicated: value=925 unit=kPa
